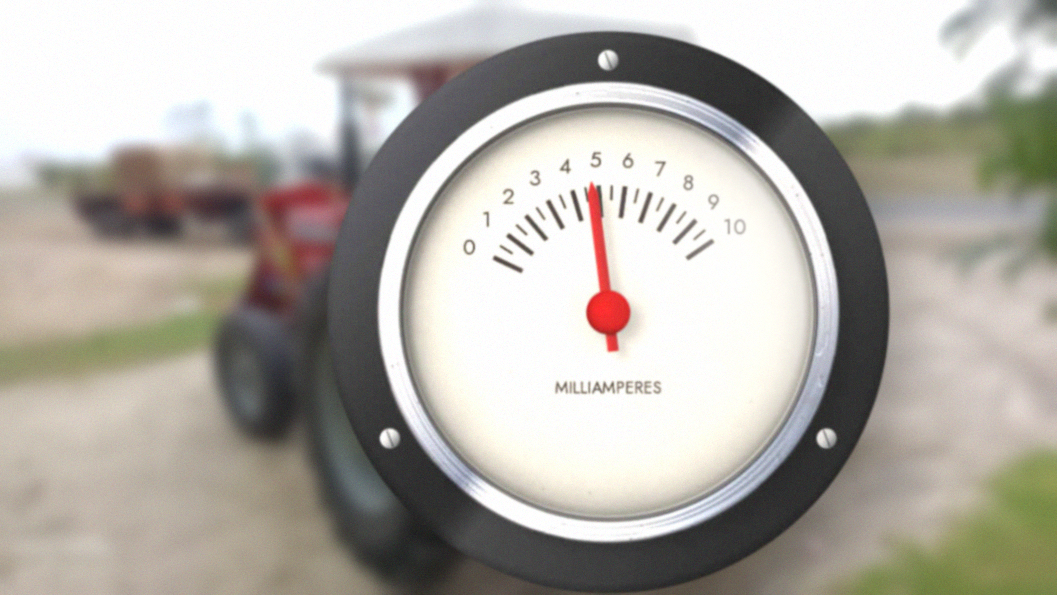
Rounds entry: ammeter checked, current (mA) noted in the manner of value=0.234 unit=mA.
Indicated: value=4.75 unit=mA
